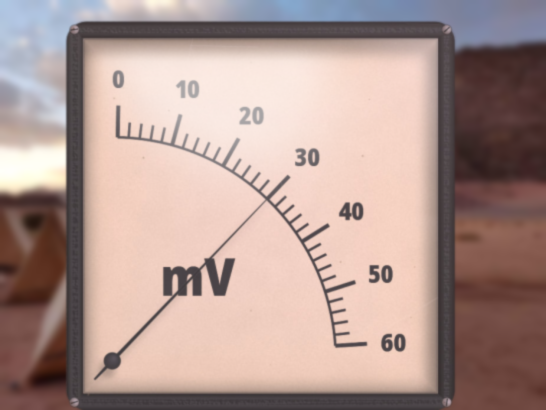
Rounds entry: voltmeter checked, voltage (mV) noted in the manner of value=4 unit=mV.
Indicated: value=30 unit=mV
